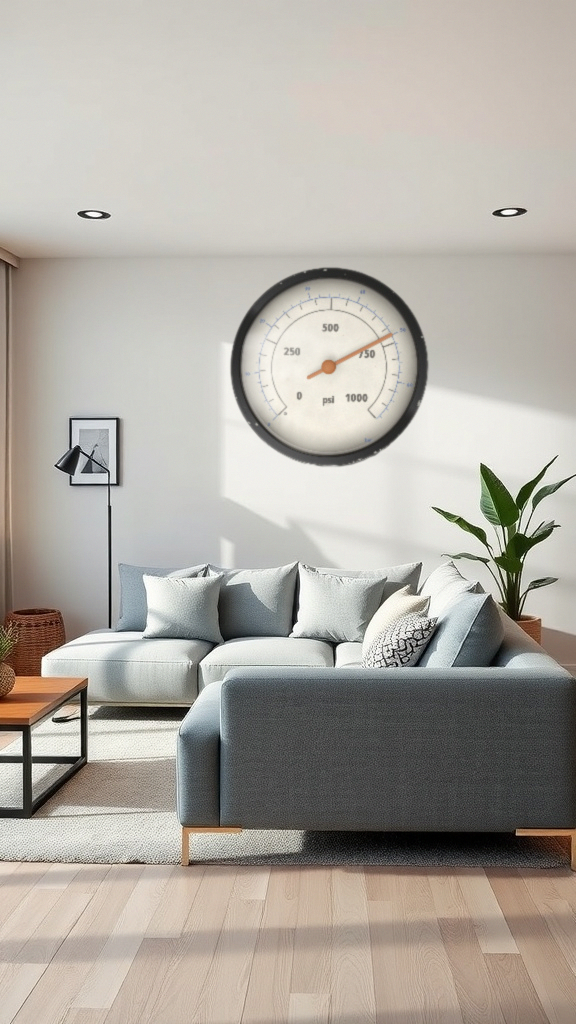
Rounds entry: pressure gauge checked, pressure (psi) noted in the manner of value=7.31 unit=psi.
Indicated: value=725 unit=psi
